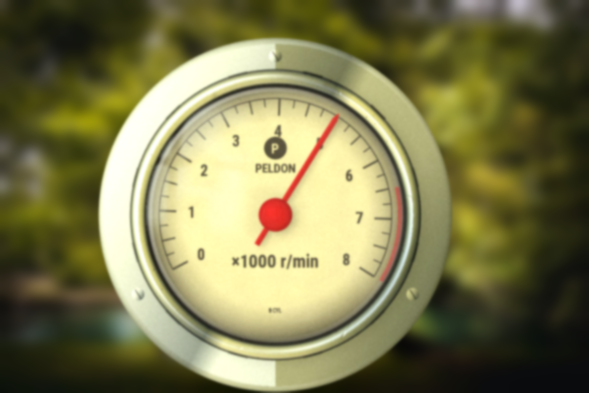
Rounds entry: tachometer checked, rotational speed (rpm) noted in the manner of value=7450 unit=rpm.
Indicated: value=5000 unit=rpm
